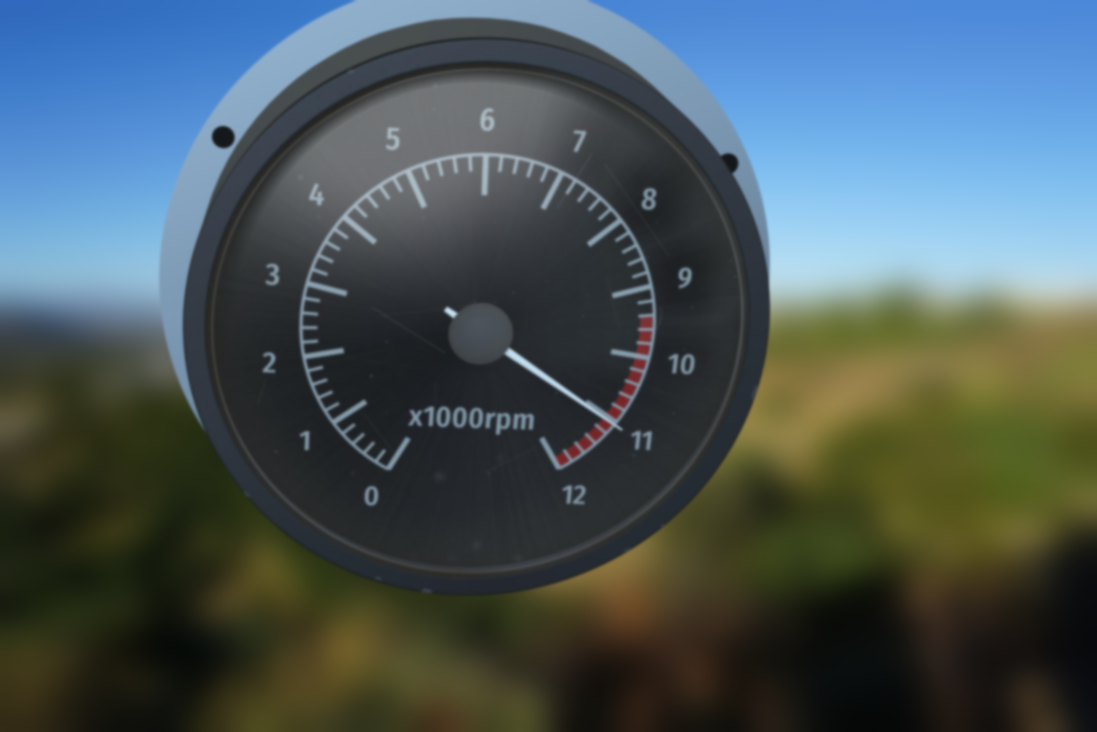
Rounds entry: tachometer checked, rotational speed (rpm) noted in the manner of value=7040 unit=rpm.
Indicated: value=11000 unit=rpm
